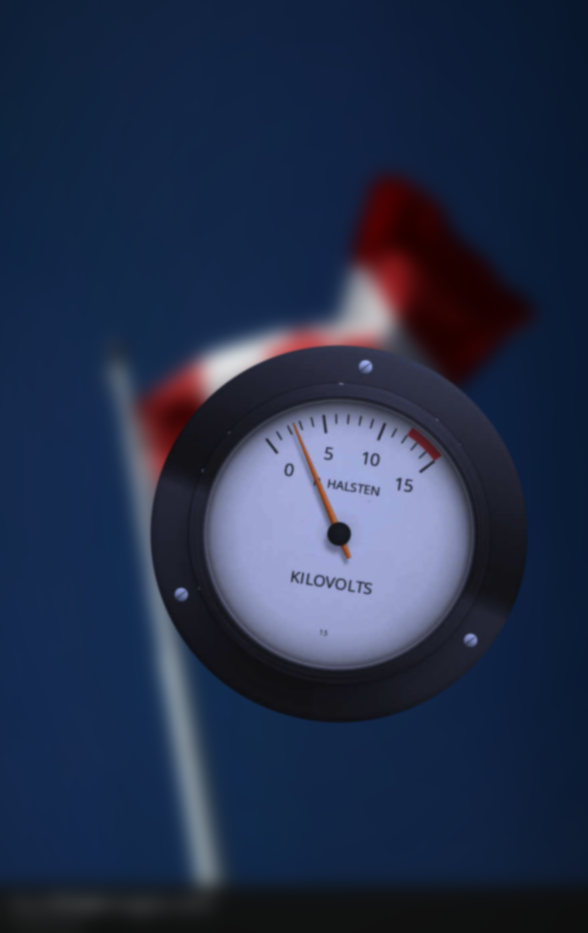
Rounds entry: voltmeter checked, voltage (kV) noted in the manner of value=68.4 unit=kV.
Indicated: value=2.5 unit=kV
